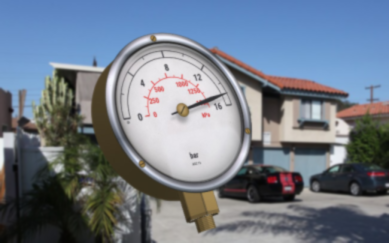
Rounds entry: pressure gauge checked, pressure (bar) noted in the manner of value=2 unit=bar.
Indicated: value=15 unit=bar
